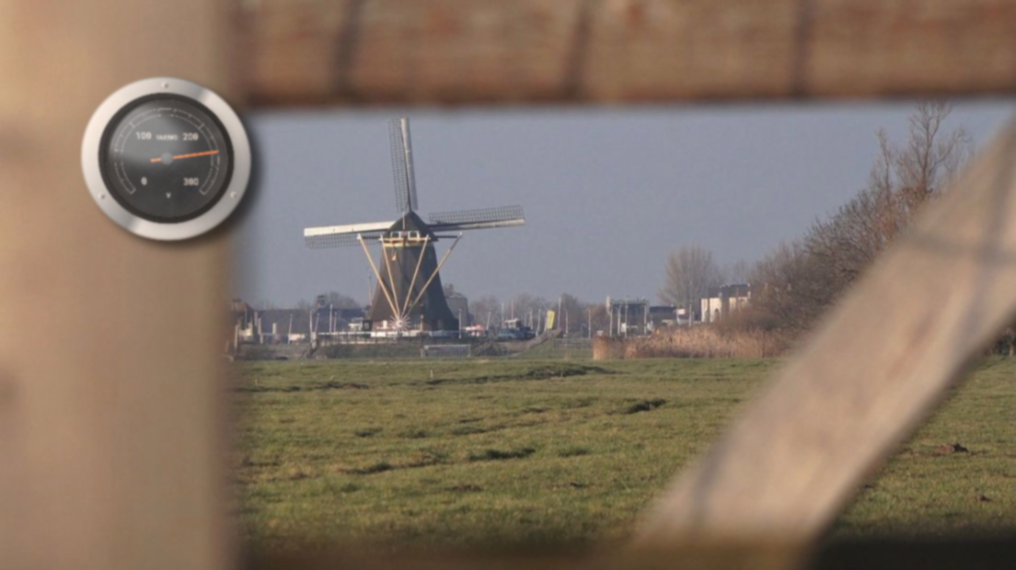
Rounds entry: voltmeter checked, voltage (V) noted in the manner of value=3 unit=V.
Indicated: value=240 unit=V
